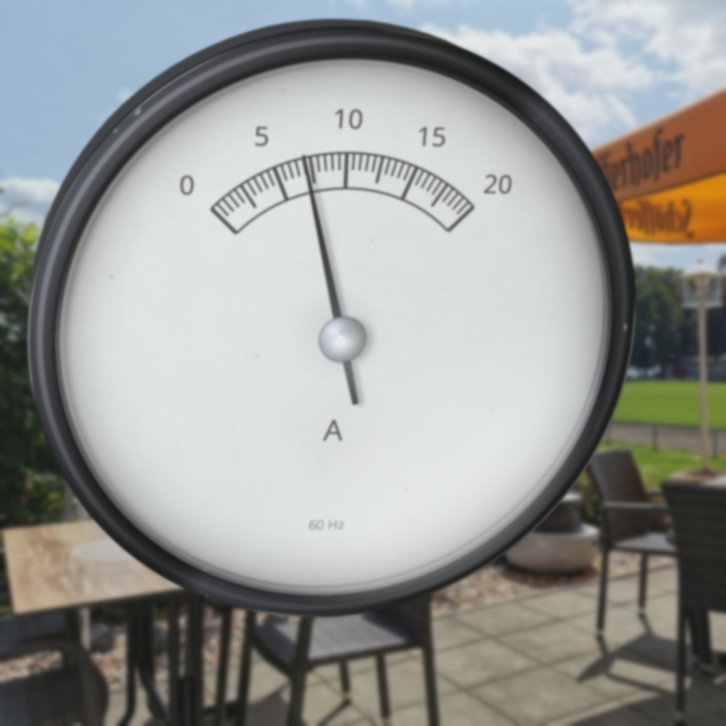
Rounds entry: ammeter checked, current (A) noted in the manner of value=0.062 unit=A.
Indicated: value=7 unit=A
